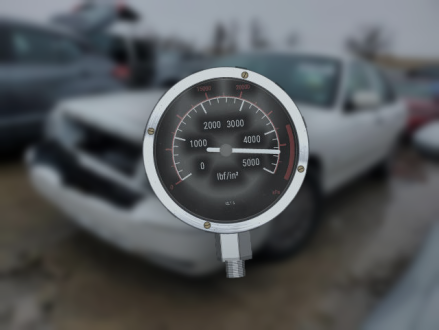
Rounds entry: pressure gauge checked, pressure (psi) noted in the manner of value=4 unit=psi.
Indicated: value=4500 unit=psi
